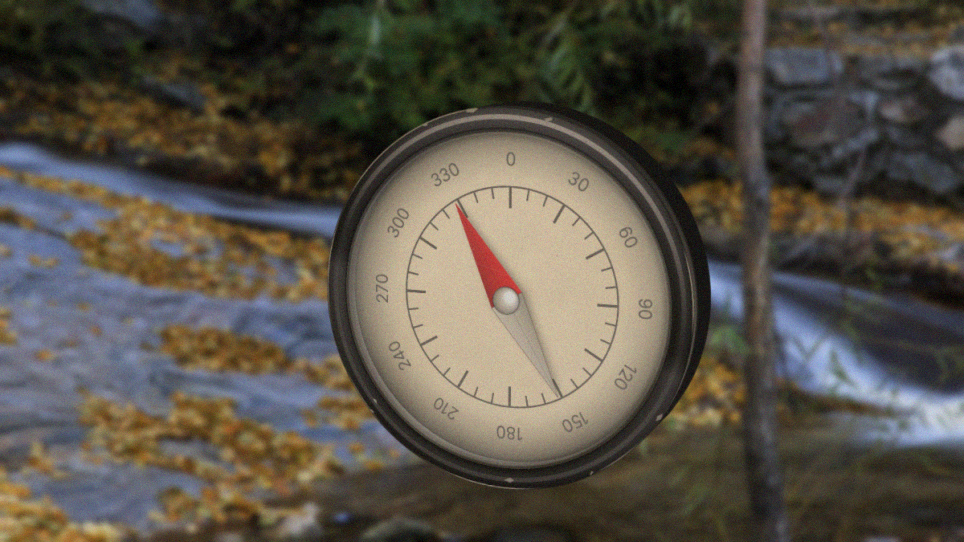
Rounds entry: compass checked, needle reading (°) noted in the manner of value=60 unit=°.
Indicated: value=330 unit=°
